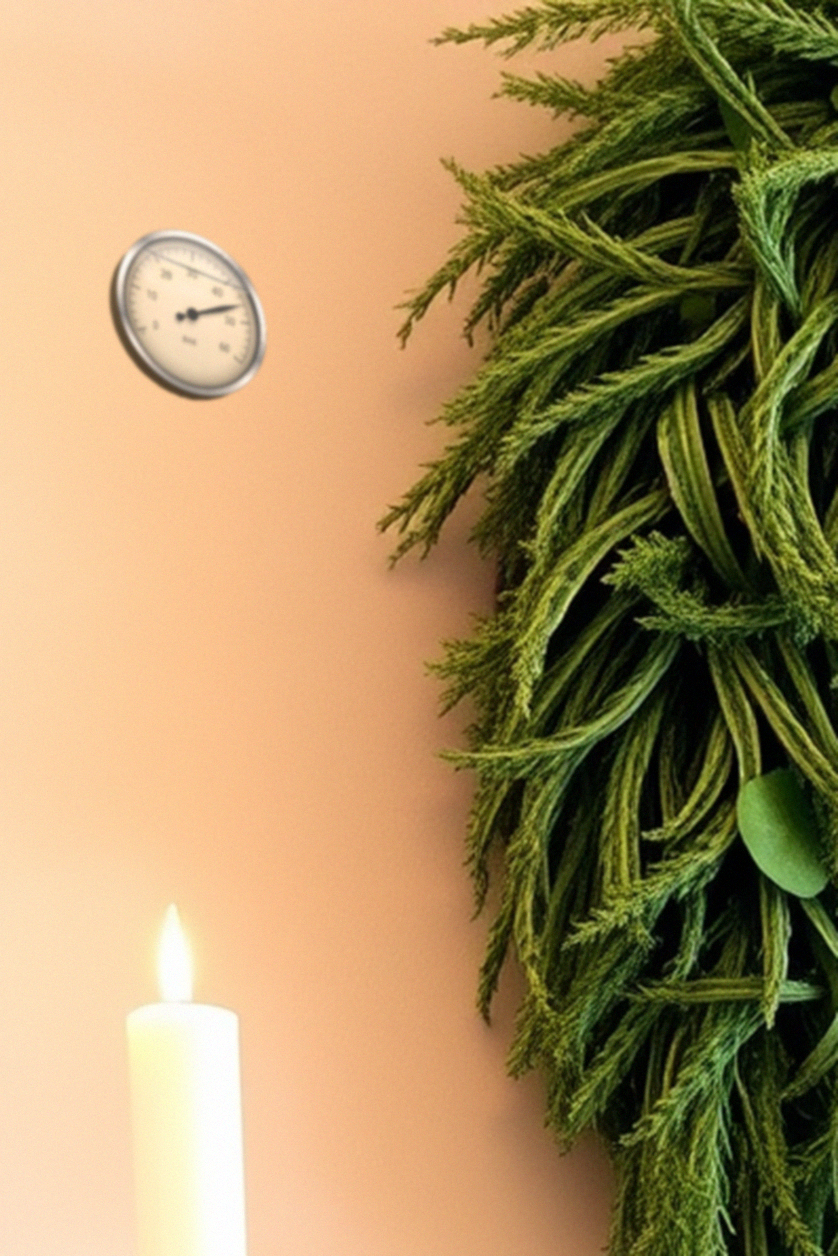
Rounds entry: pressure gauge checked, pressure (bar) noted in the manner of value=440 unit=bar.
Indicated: value=46 unit=bar
